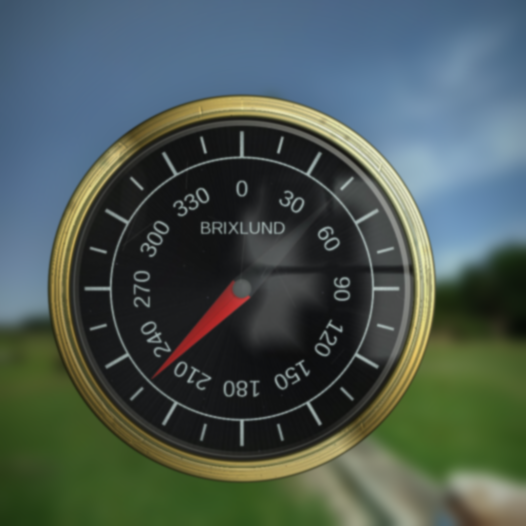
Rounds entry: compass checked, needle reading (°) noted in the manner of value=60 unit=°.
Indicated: value=225 unit=°
